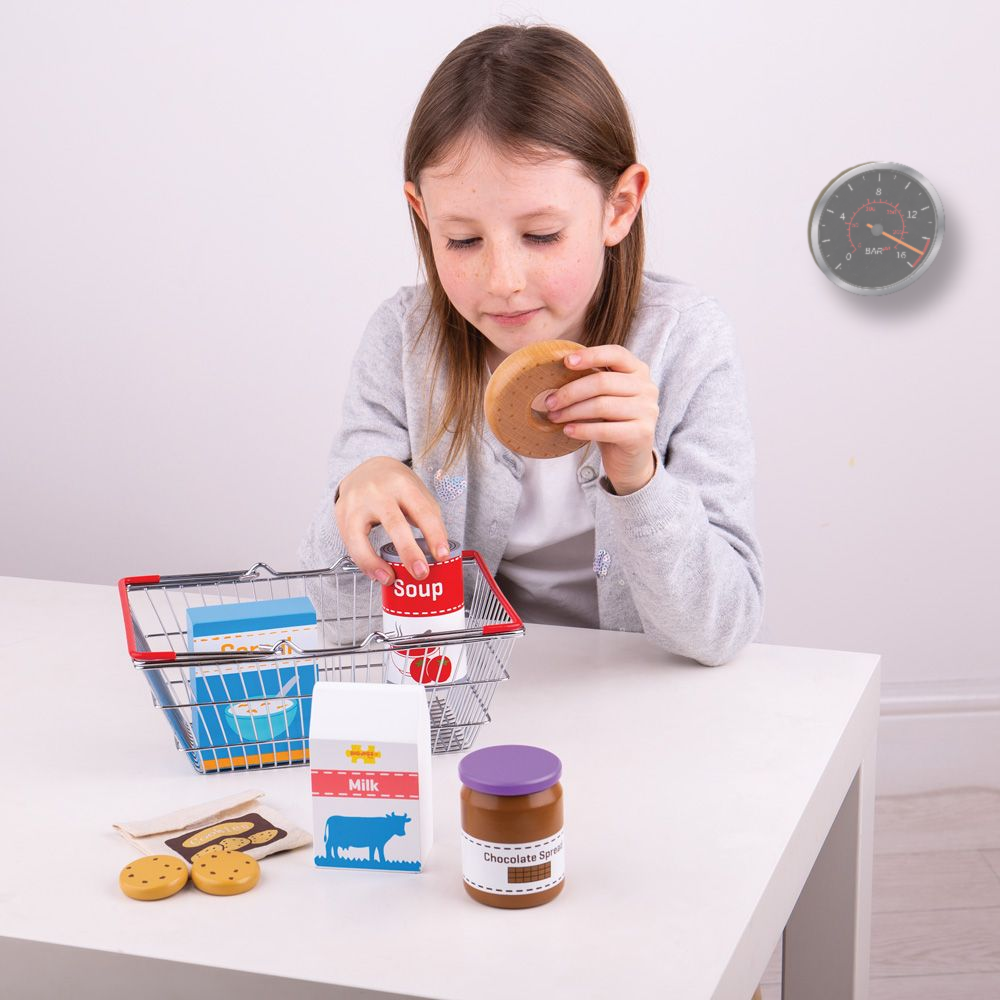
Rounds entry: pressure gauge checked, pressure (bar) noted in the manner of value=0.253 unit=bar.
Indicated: value=15 unit=bar
